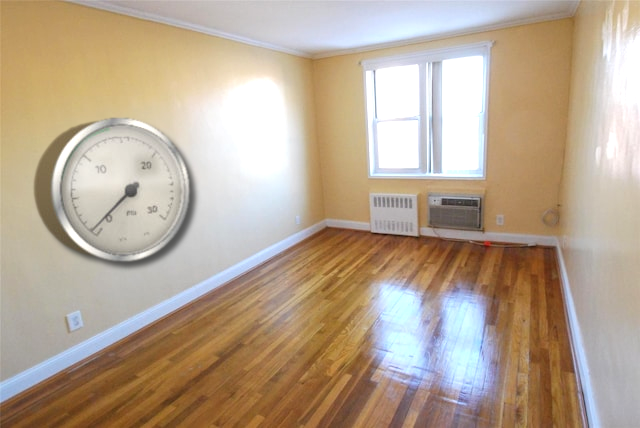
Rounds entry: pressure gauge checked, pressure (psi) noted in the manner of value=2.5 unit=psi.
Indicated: value=1 unit=psi
